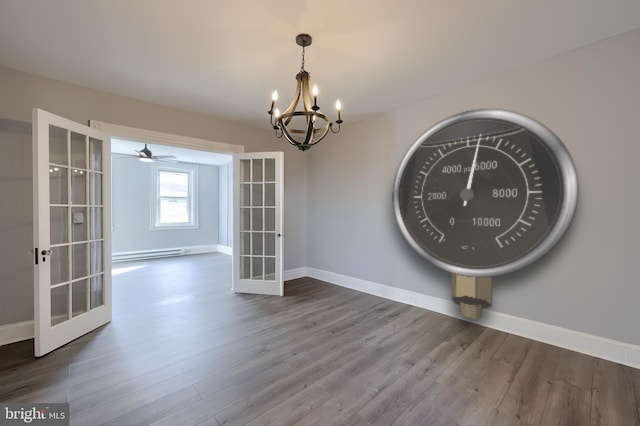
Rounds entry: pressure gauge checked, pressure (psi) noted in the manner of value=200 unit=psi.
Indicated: value=5400 unit=psi
